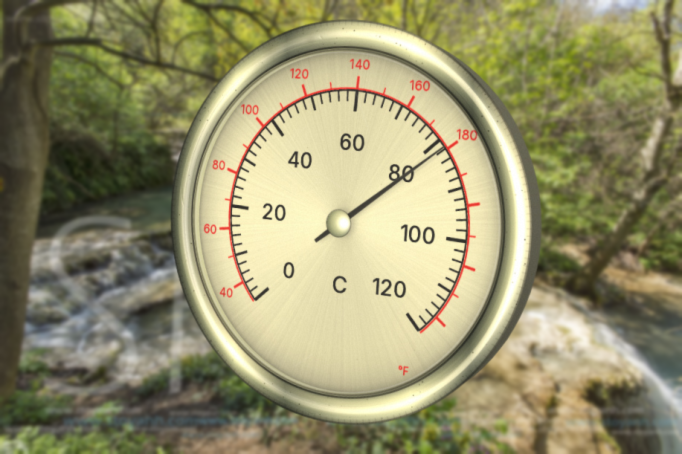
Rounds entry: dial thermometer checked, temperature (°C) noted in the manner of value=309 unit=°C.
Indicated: value=82 unit=°C
